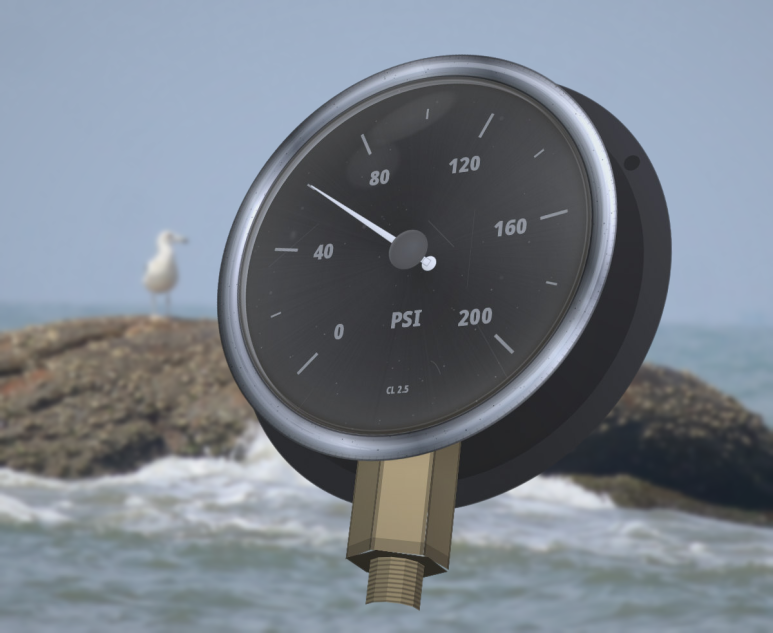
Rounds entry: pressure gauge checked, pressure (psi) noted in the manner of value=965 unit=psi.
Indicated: value=60 unit=psi
